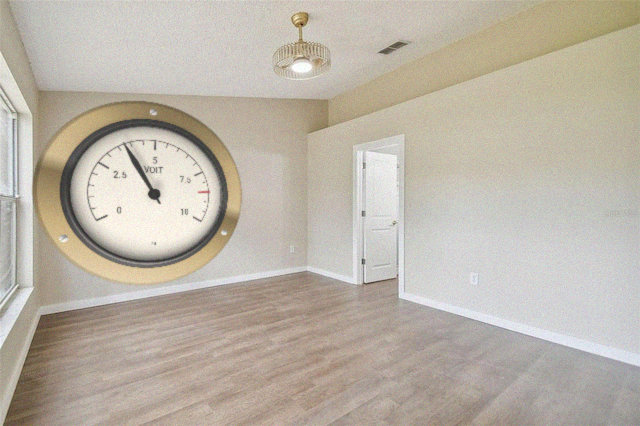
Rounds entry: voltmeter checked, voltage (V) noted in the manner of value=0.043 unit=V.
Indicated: value=3.75 unit=V
